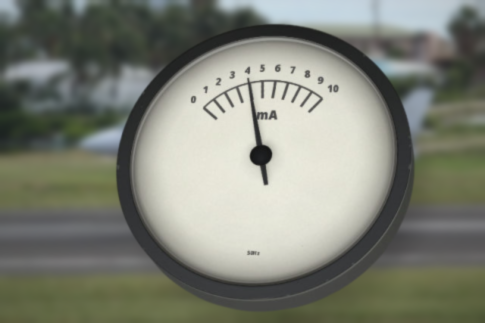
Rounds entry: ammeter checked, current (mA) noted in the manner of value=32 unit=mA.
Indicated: value=4 unit=mA
